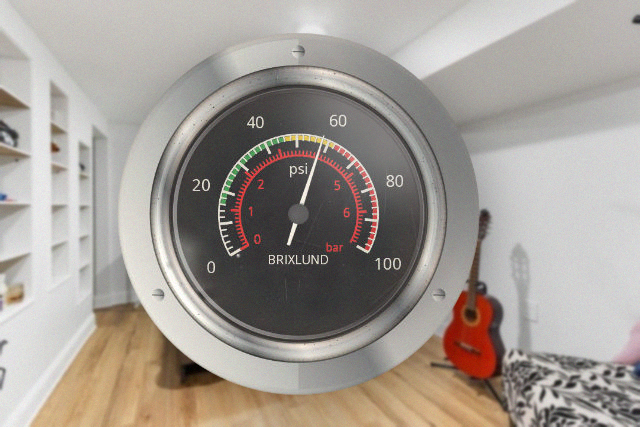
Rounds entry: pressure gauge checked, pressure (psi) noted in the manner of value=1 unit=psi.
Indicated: value=58 unit=psi
